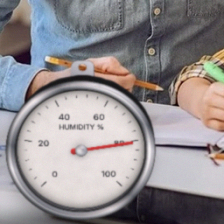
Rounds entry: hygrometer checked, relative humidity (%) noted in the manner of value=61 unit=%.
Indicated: value=80 unit=%
